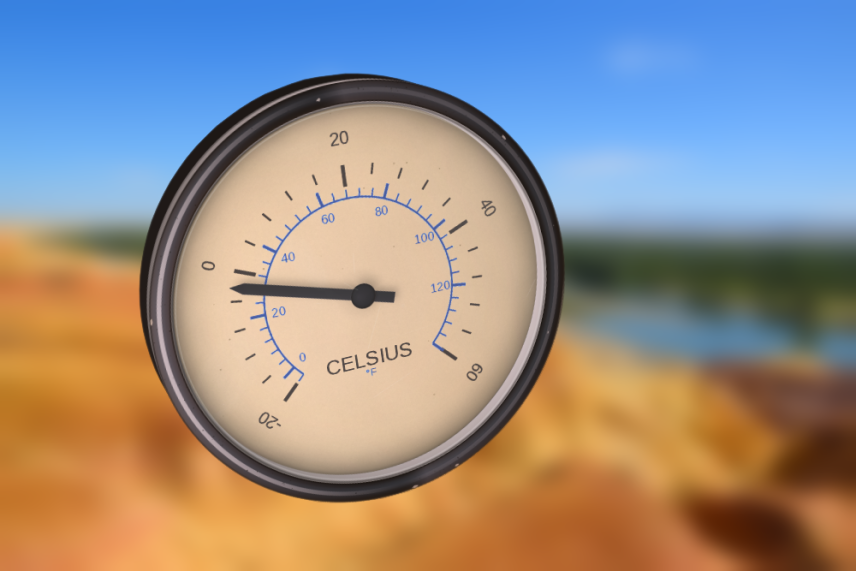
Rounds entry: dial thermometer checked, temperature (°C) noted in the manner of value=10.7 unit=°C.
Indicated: value=-2 unit=°C
